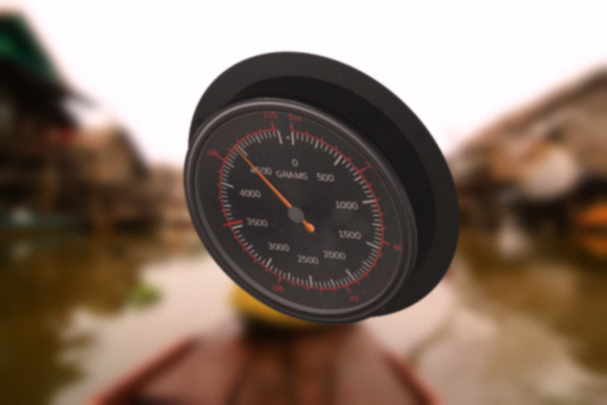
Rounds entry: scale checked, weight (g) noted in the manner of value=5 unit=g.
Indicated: value=4500 unit=g
